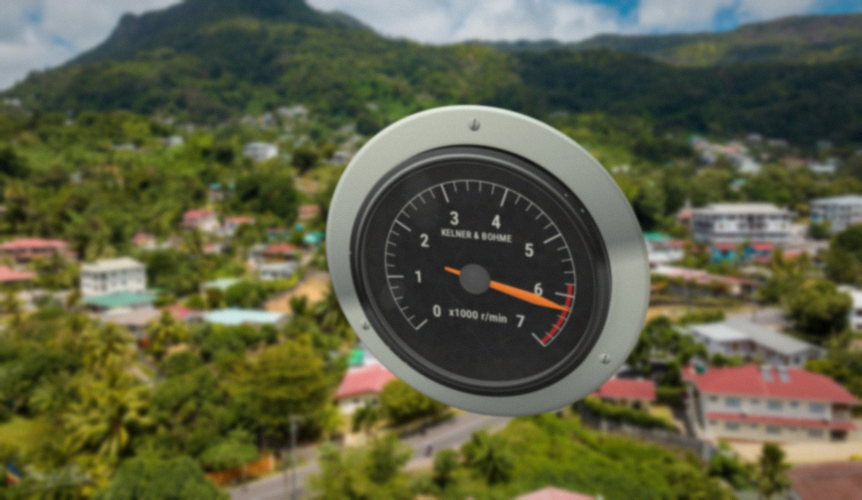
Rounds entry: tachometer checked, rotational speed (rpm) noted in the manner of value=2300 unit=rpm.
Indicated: value=6200 unit=rpm
